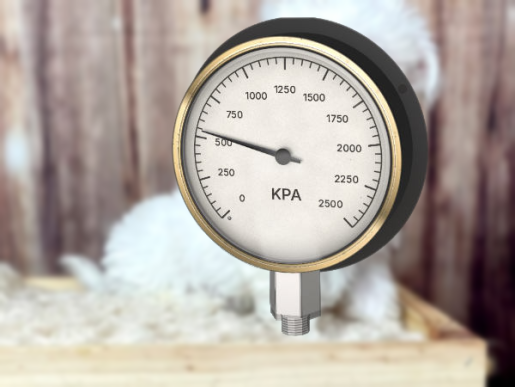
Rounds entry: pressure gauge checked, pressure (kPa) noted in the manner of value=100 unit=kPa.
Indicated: value=550 unit=kPa
